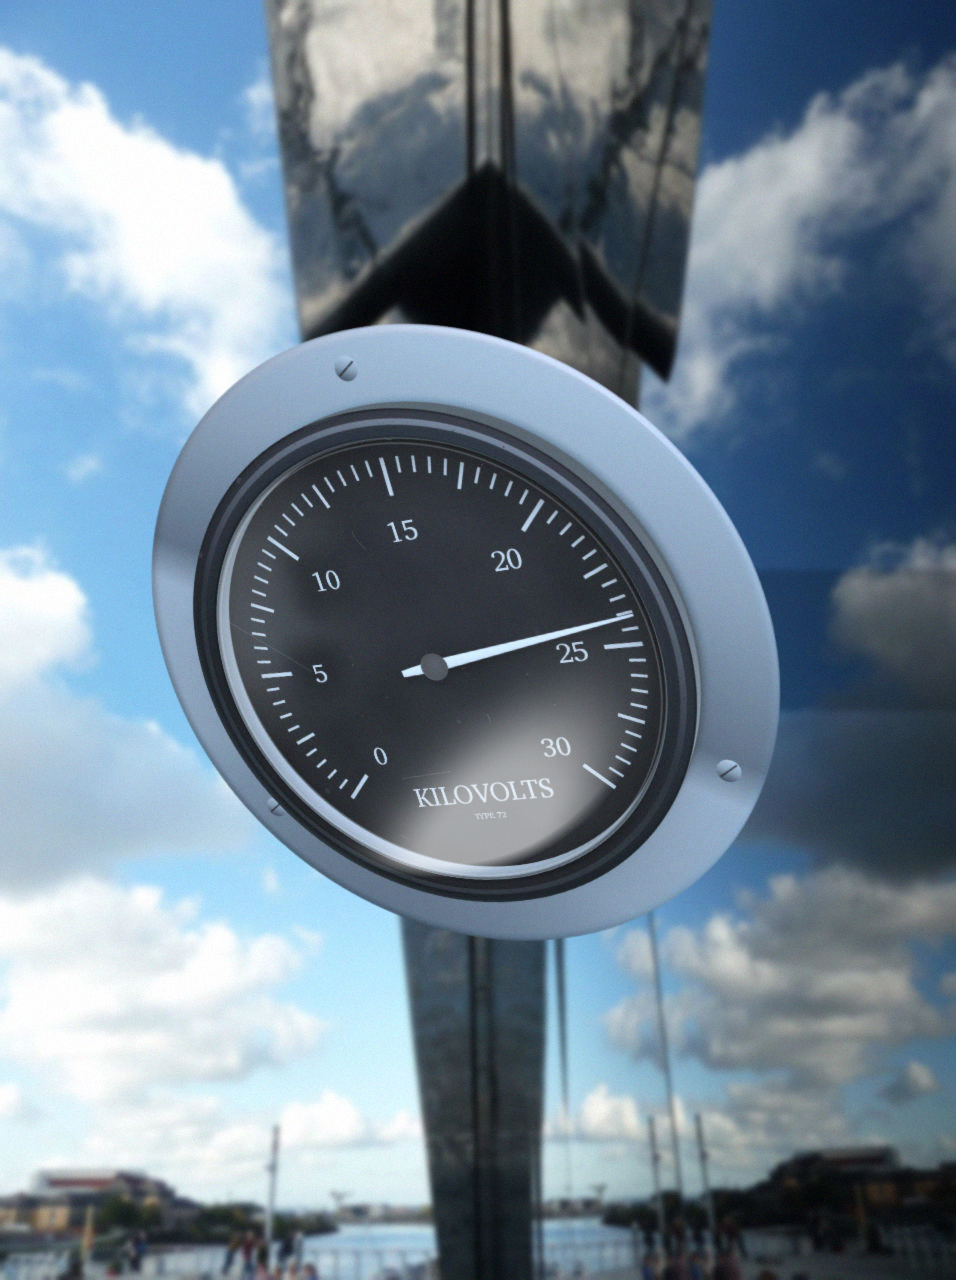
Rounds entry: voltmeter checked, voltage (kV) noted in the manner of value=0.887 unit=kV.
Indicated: value=24 unit=kV
